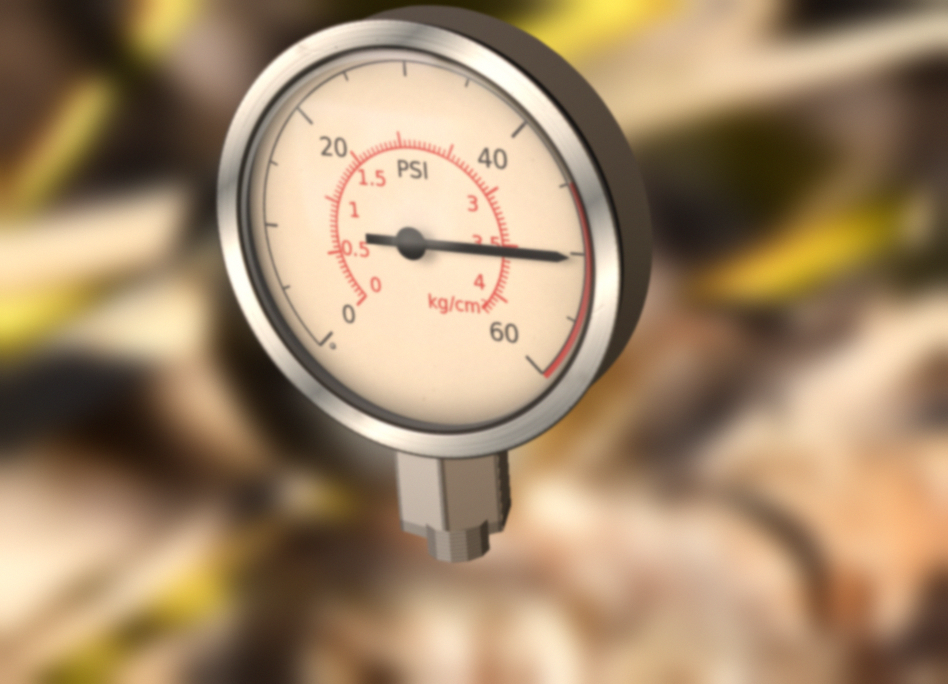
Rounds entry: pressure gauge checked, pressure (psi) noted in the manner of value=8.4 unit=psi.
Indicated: value=50 unit=psi
